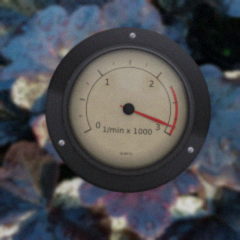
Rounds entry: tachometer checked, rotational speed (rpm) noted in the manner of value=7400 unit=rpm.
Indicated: value=2875 unit=rpm
